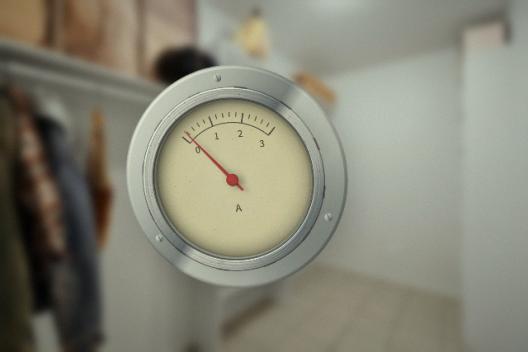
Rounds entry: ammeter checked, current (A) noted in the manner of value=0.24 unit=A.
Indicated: value=0.2 unit=A
